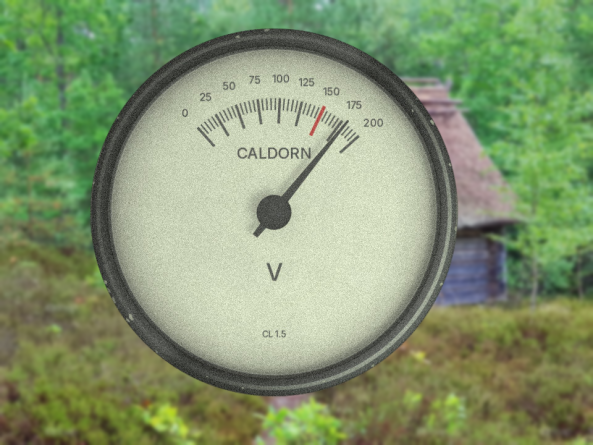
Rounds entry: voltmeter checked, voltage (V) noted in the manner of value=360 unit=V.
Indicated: value=180 unit=V
